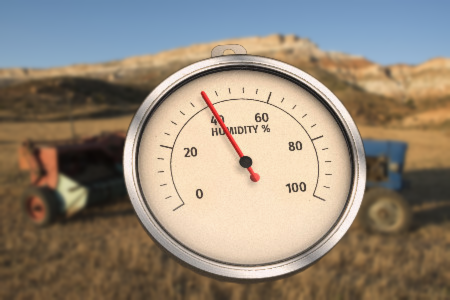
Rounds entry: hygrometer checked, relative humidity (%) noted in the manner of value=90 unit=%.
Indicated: value=40 unit=%
